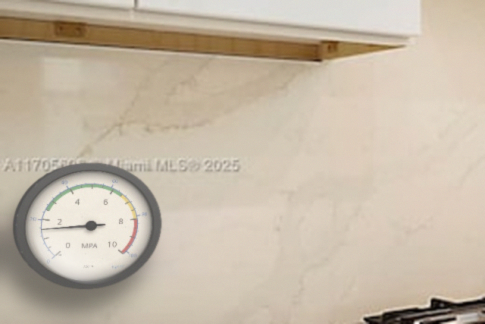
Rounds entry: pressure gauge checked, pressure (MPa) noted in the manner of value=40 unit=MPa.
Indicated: value=1.5 unit=MPa
